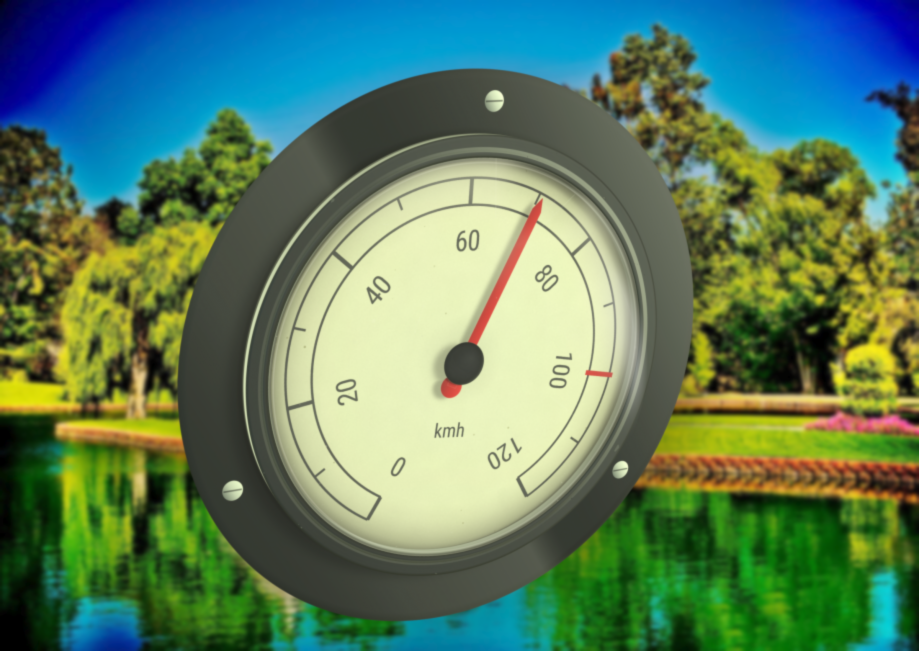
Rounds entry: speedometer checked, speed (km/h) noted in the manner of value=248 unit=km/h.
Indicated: value=70 unit=km/h
